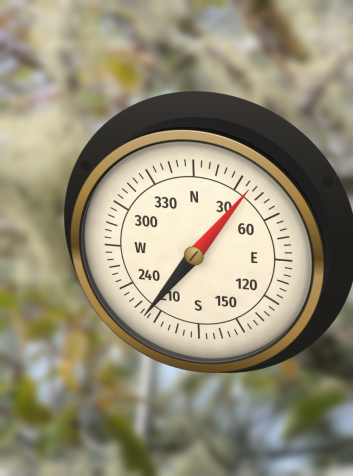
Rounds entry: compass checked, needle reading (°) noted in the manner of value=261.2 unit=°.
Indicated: value=37.5 unit=°
